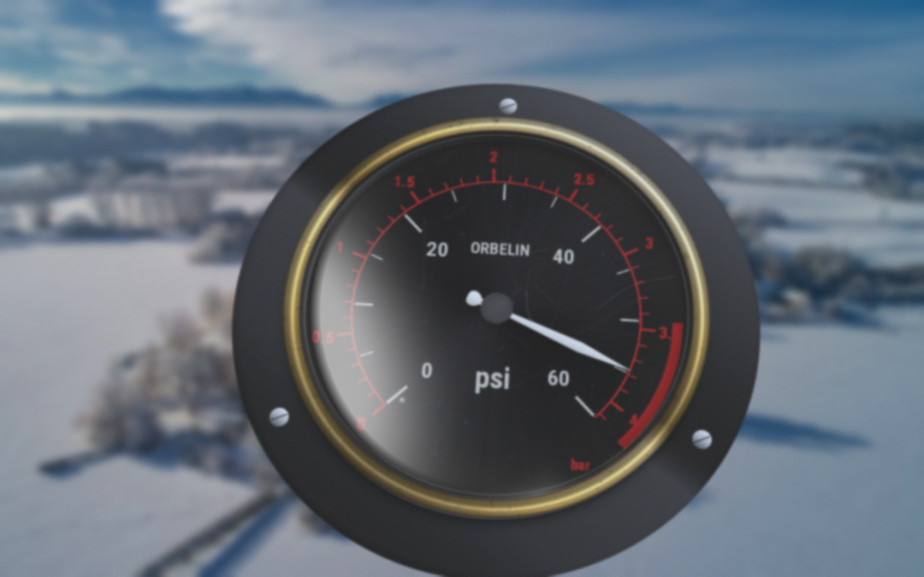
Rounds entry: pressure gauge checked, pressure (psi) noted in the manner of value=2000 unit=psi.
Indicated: value=55 unit=psi
